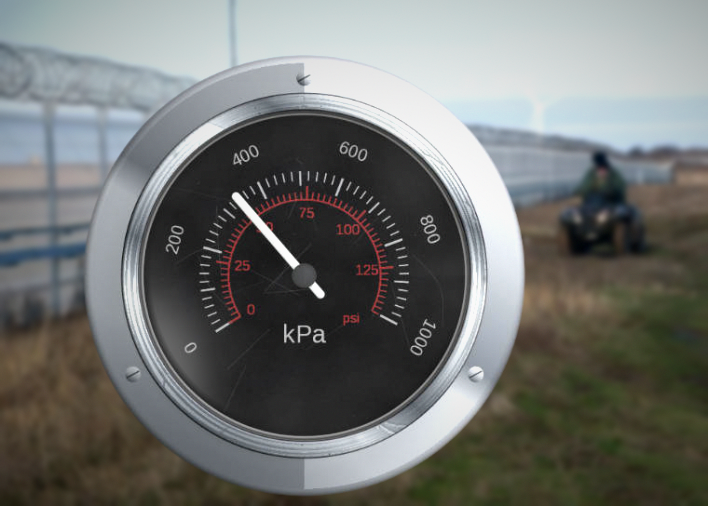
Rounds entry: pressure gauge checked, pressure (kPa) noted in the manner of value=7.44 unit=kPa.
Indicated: value=340 unit=kPa
